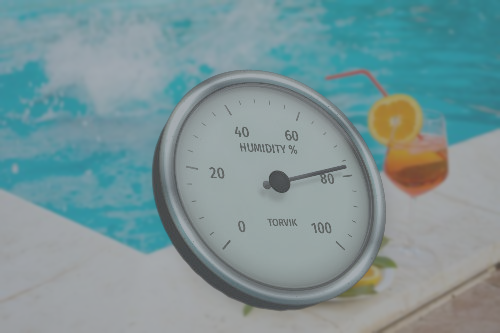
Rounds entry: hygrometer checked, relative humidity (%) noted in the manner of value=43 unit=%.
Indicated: value=78 unit=%
